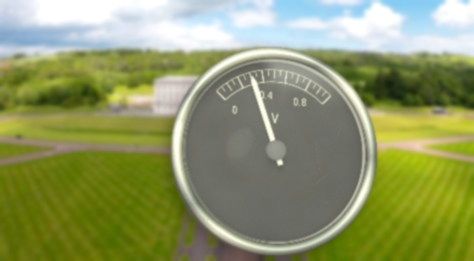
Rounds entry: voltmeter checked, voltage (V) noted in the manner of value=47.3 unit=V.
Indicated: value=0.3 unit=V
